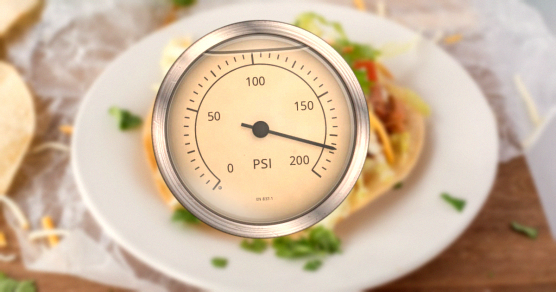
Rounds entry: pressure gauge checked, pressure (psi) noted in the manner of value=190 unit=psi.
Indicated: value=182.5 unit=psi
